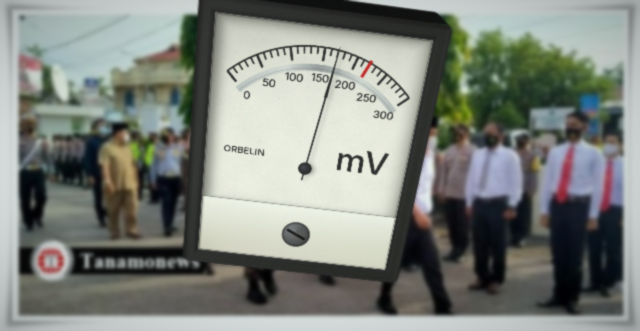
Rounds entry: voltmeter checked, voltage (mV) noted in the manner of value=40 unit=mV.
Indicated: value=170 unit=mV
